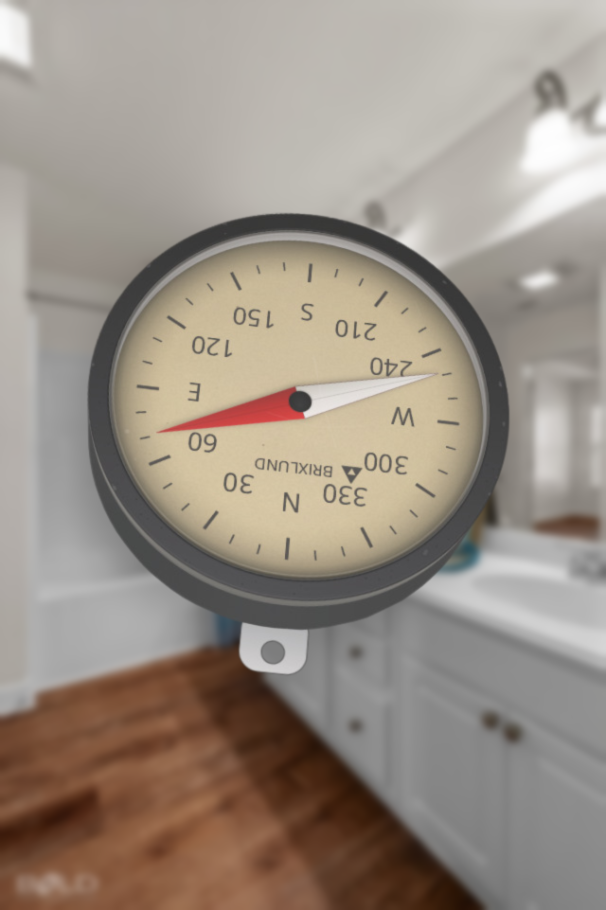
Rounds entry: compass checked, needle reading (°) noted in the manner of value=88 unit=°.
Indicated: value=70 unit=°
